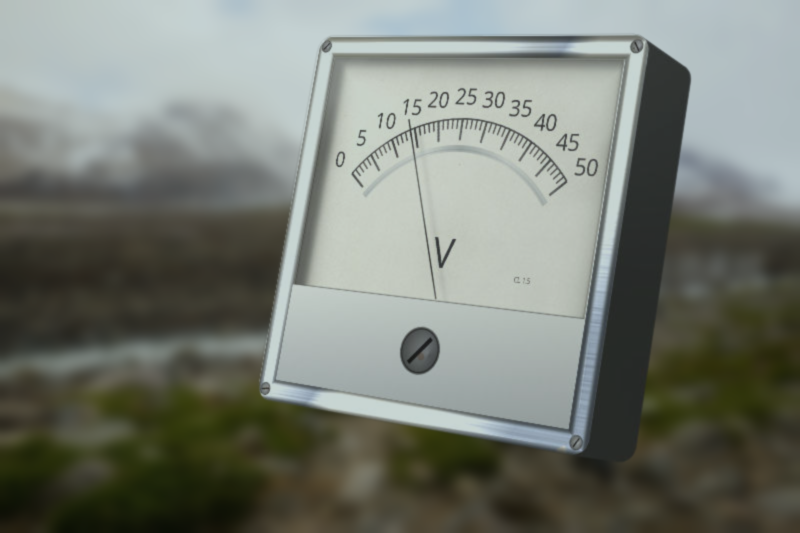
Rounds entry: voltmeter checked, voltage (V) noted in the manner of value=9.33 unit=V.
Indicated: value=15 unit=V
